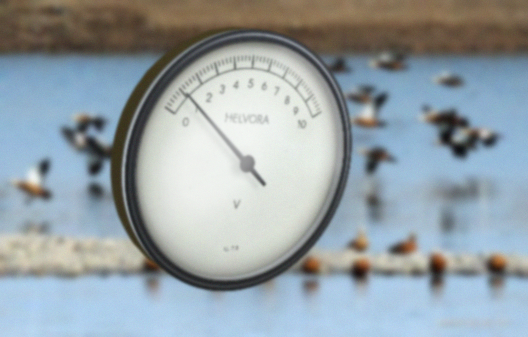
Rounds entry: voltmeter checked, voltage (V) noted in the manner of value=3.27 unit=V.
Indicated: value=1 unit=V
